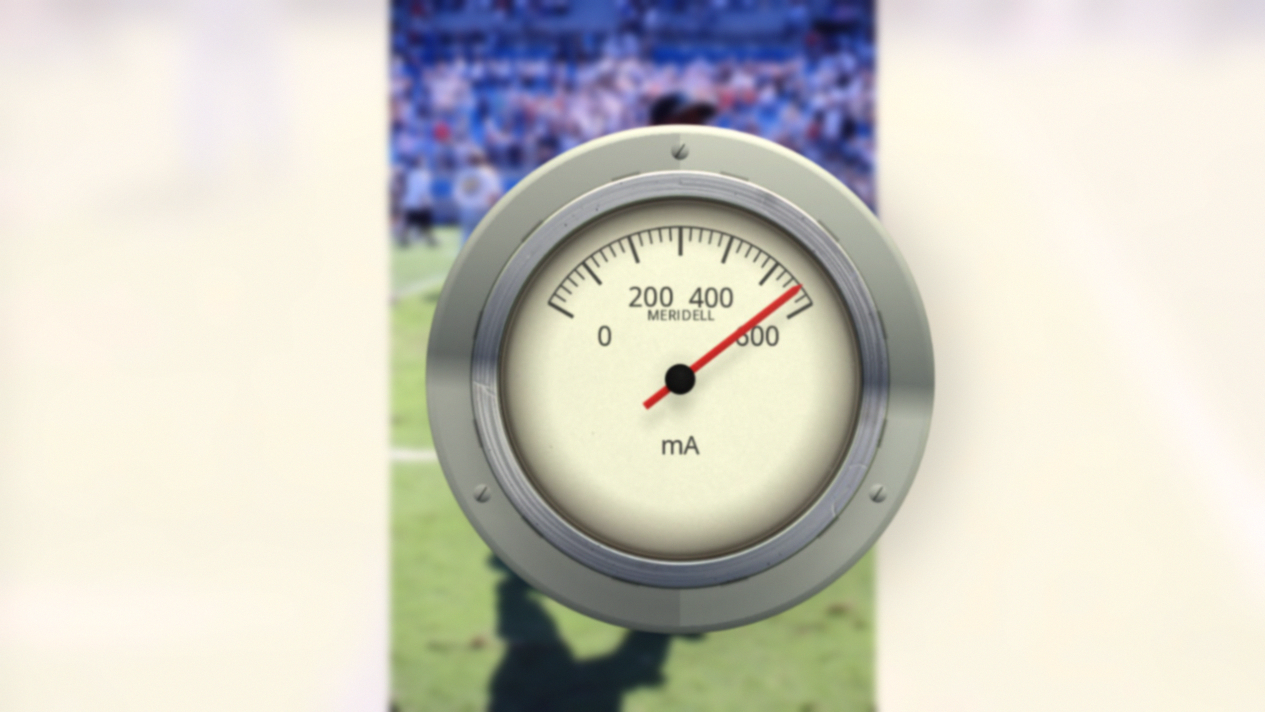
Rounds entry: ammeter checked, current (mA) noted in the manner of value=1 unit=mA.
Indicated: value=560 unit=mA
